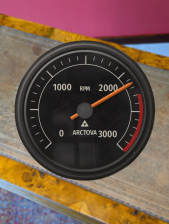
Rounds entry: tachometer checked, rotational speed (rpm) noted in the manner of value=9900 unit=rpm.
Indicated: value=2150 unit=rpm
